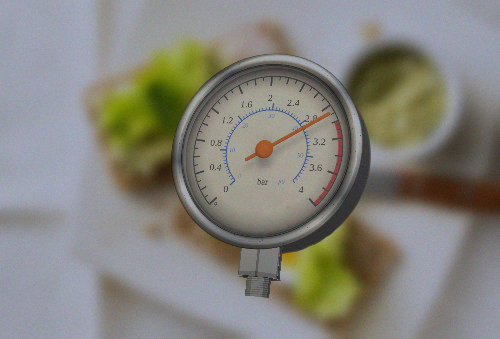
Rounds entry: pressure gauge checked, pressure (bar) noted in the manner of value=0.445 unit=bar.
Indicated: value=2.9 unit=bar
